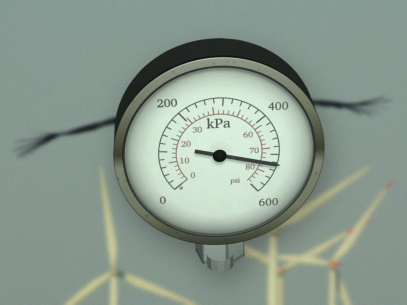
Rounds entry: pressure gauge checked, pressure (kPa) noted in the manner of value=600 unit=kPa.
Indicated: value=520 unit=kPa
